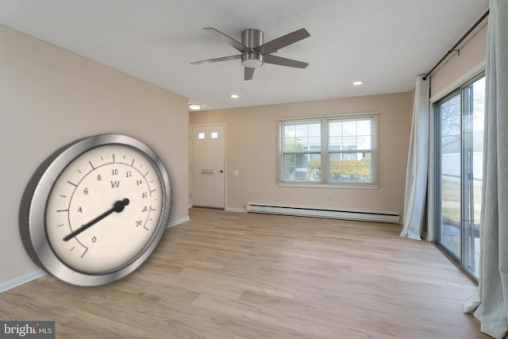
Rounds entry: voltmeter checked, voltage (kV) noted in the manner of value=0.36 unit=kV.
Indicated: value=2 unit=kV
